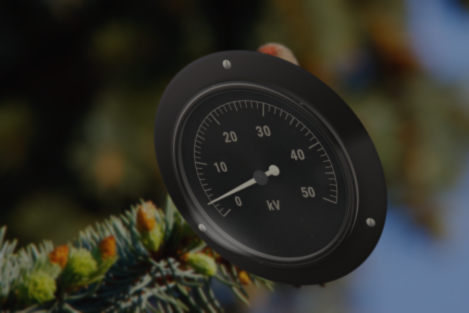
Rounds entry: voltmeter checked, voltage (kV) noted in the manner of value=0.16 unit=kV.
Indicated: value=3 unit=kV
